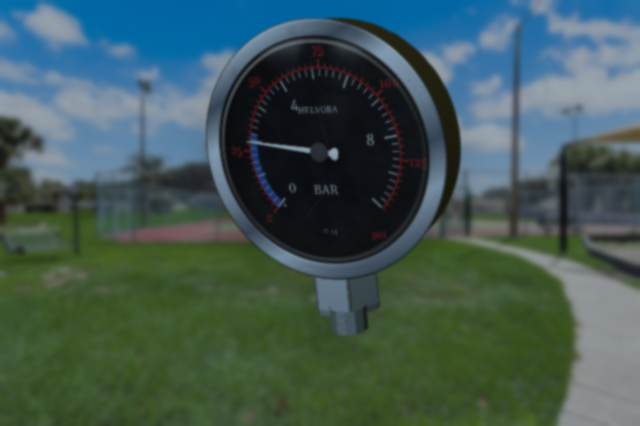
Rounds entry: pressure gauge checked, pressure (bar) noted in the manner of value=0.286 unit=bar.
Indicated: value=2 unit=bar
